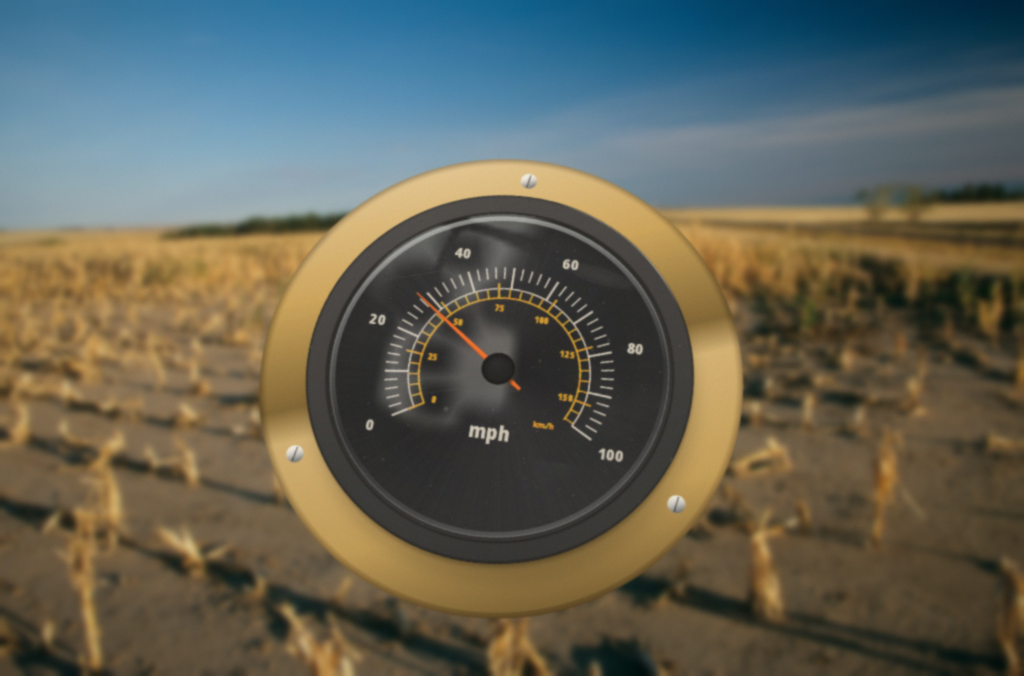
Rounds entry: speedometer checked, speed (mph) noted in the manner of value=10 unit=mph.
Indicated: value=28 unit=mph
